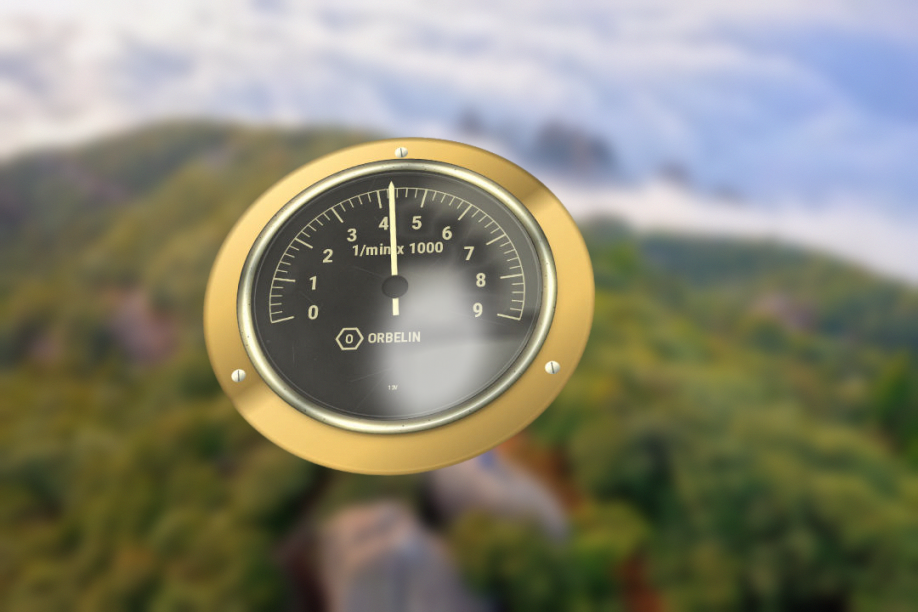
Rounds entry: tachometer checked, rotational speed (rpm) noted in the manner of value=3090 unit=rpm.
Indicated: value=4300 unit=rpm
